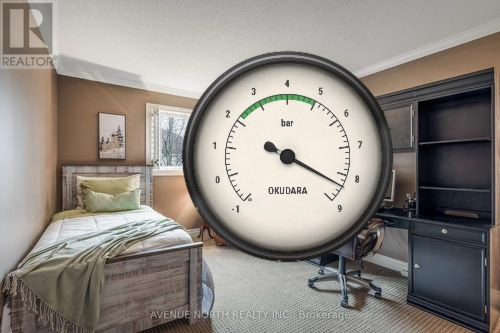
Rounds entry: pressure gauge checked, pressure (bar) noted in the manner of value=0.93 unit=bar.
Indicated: value=8.4 unit=bar
